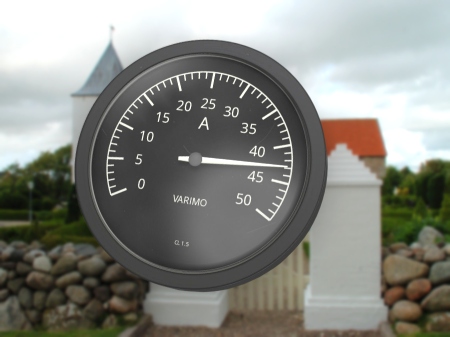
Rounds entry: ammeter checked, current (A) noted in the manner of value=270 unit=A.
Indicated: value=43 unit=A
